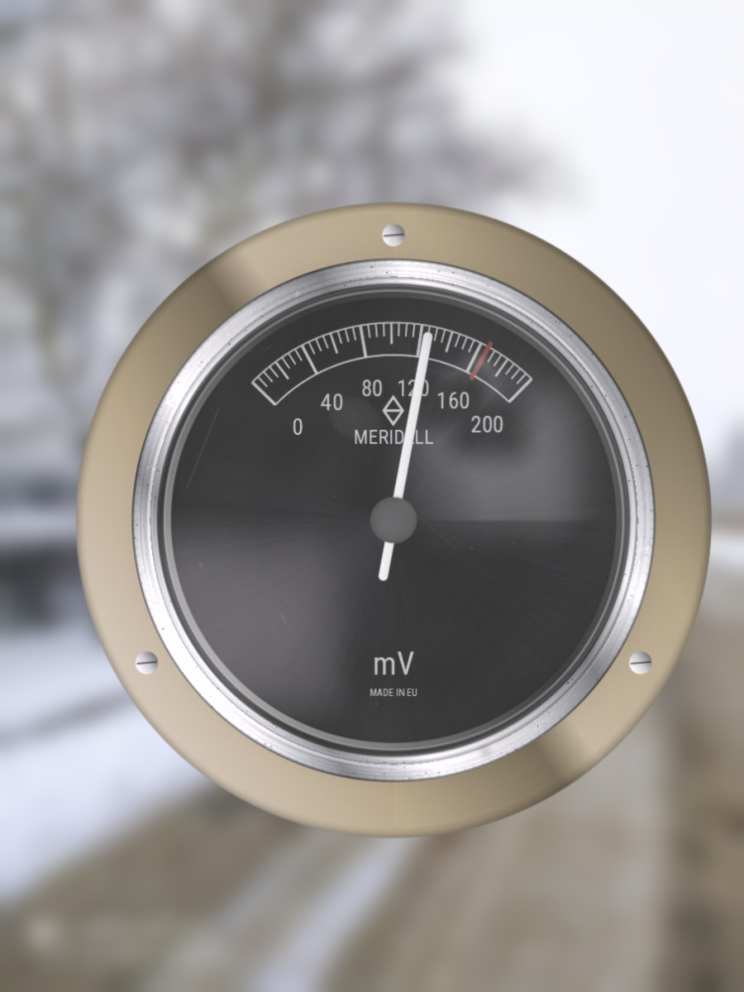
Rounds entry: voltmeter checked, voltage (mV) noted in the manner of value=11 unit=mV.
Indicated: value=125 unit=mV
